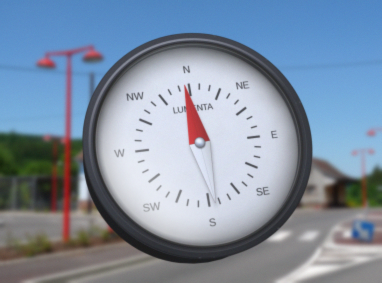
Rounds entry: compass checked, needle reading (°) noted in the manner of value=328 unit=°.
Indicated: value=355 unit=°
